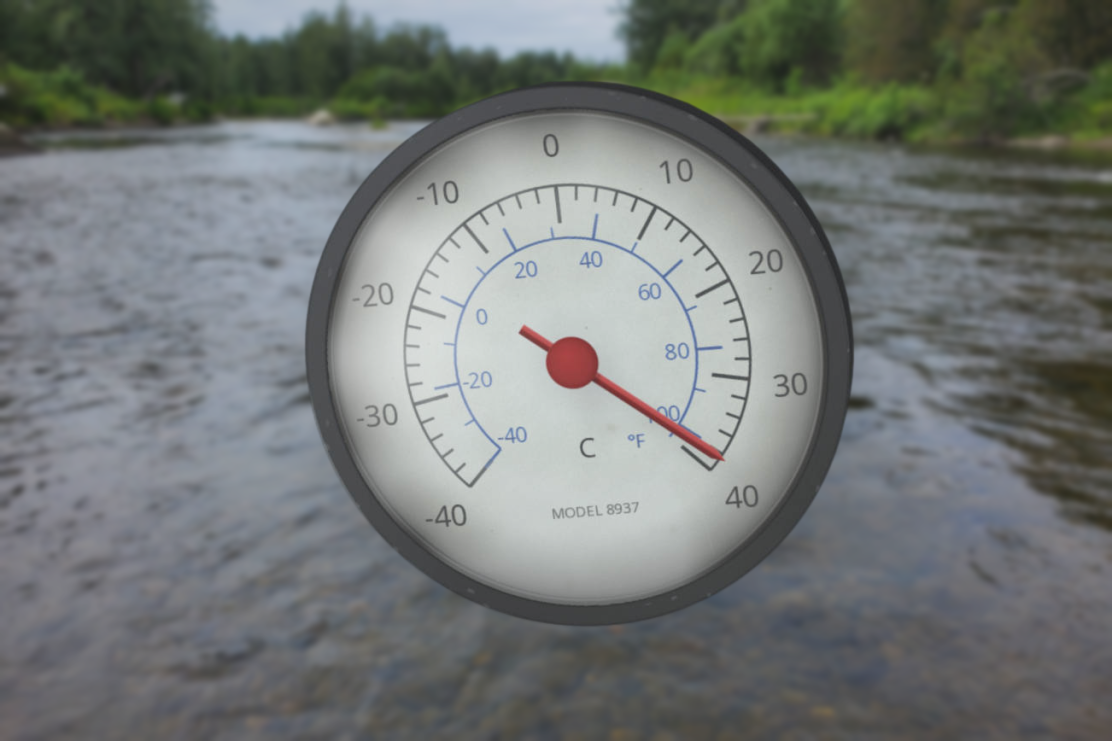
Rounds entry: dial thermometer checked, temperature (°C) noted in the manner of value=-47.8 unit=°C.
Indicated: value=38 unit=°C
